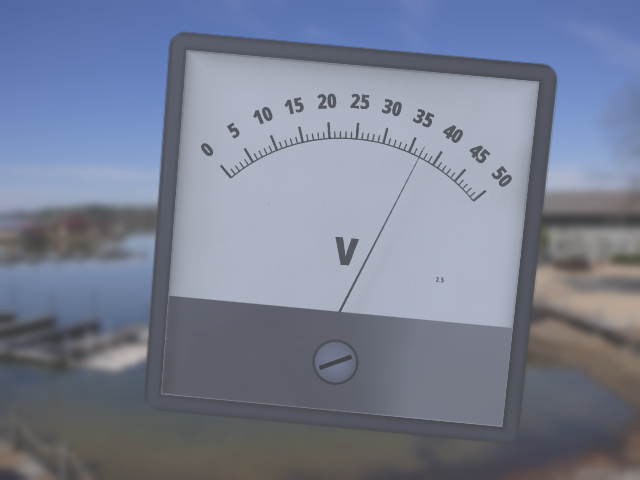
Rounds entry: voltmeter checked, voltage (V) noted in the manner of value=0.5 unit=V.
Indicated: value=37 unit=V
